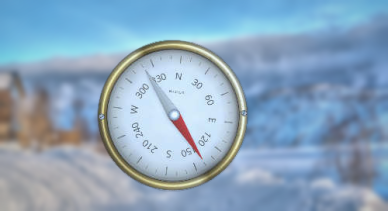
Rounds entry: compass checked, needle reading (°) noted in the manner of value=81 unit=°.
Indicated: value=140 unit=°
